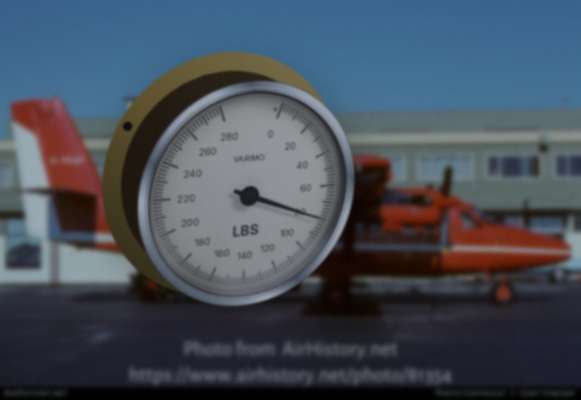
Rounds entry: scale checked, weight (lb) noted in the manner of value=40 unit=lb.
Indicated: value=80 unit=lb
